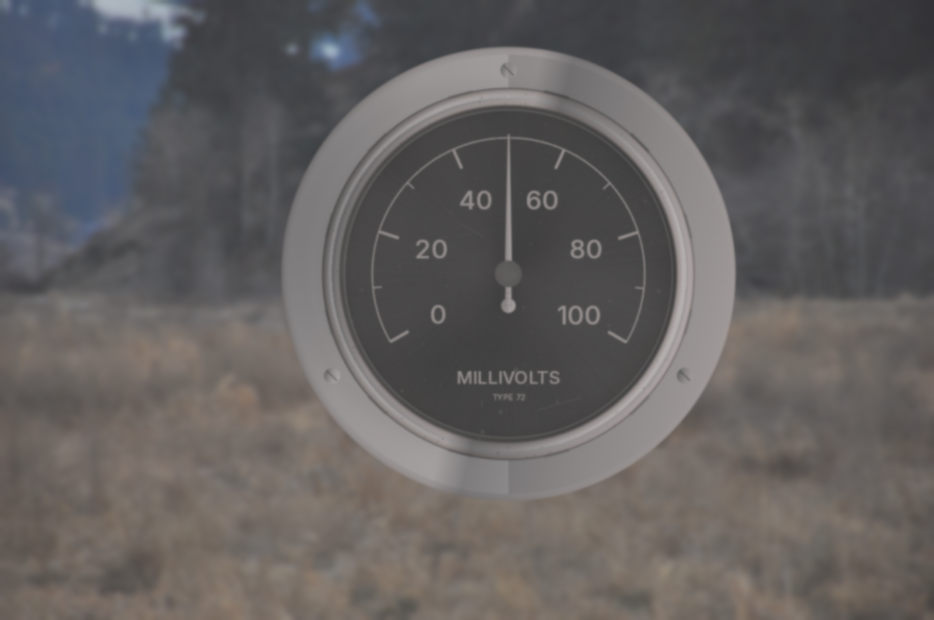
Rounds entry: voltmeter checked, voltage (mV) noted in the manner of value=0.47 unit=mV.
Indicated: value=50 unit=mV
